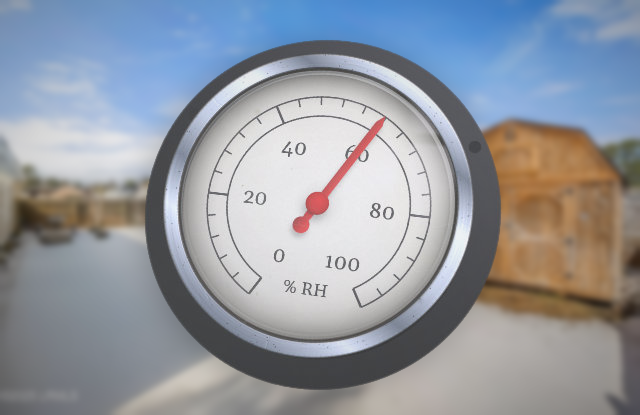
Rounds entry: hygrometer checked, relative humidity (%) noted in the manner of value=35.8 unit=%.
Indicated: value=60 unit=%
